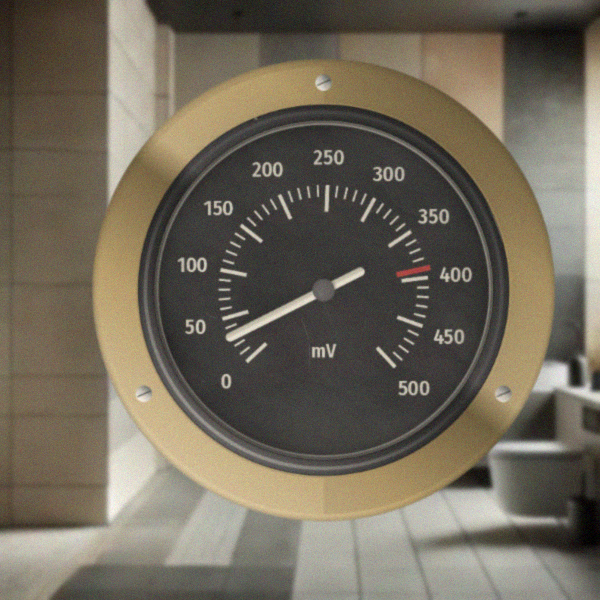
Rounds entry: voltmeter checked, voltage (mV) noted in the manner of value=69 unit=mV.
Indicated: value=30 unit=mV
